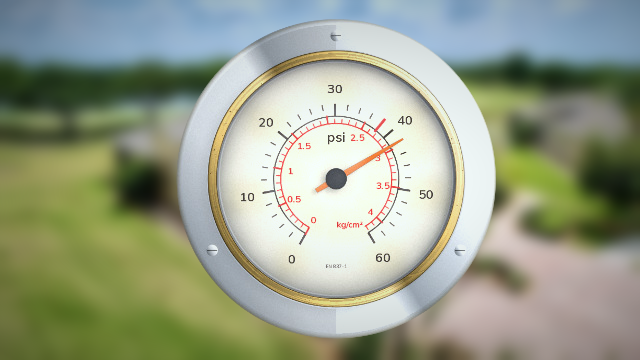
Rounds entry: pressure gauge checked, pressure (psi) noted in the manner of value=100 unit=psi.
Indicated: value=42 unit=psi
